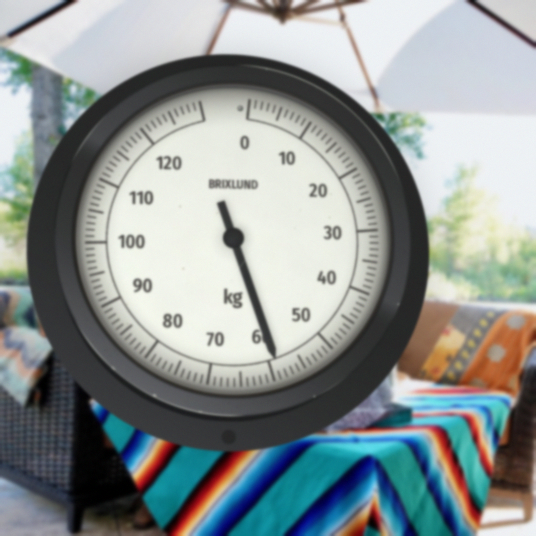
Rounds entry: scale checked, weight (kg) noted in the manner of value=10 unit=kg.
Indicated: value=59 unit=kg
